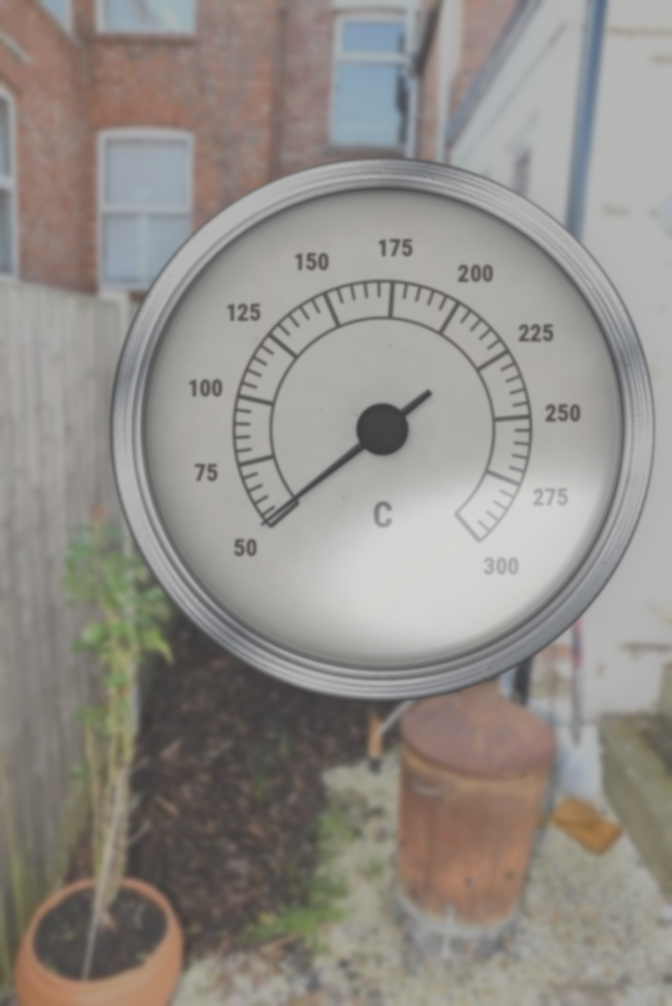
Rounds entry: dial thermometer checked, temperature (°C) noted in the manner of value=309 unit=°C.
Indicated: value=52.5 unit=°C
